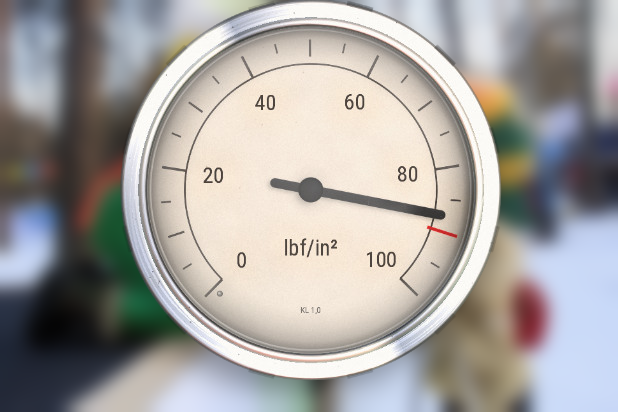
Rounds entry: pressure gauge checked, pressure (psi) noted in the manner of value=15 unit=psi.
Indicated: value=87.5 unit=psi
